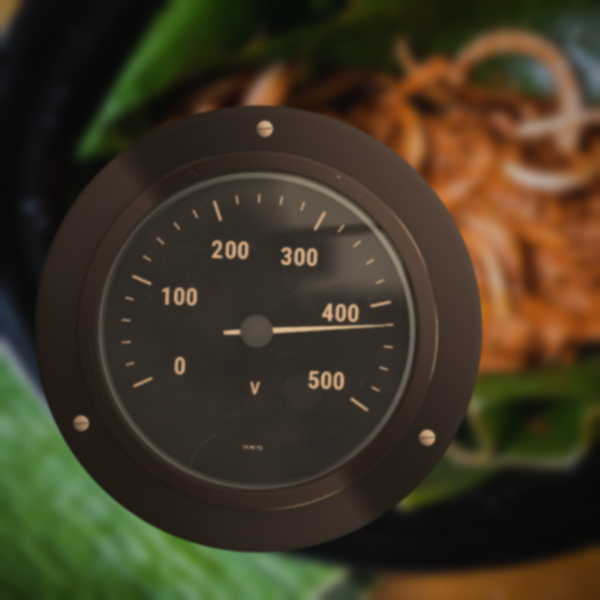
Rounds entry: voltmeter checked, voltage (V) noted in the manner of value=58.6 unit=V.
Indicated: value=420 unit=V
